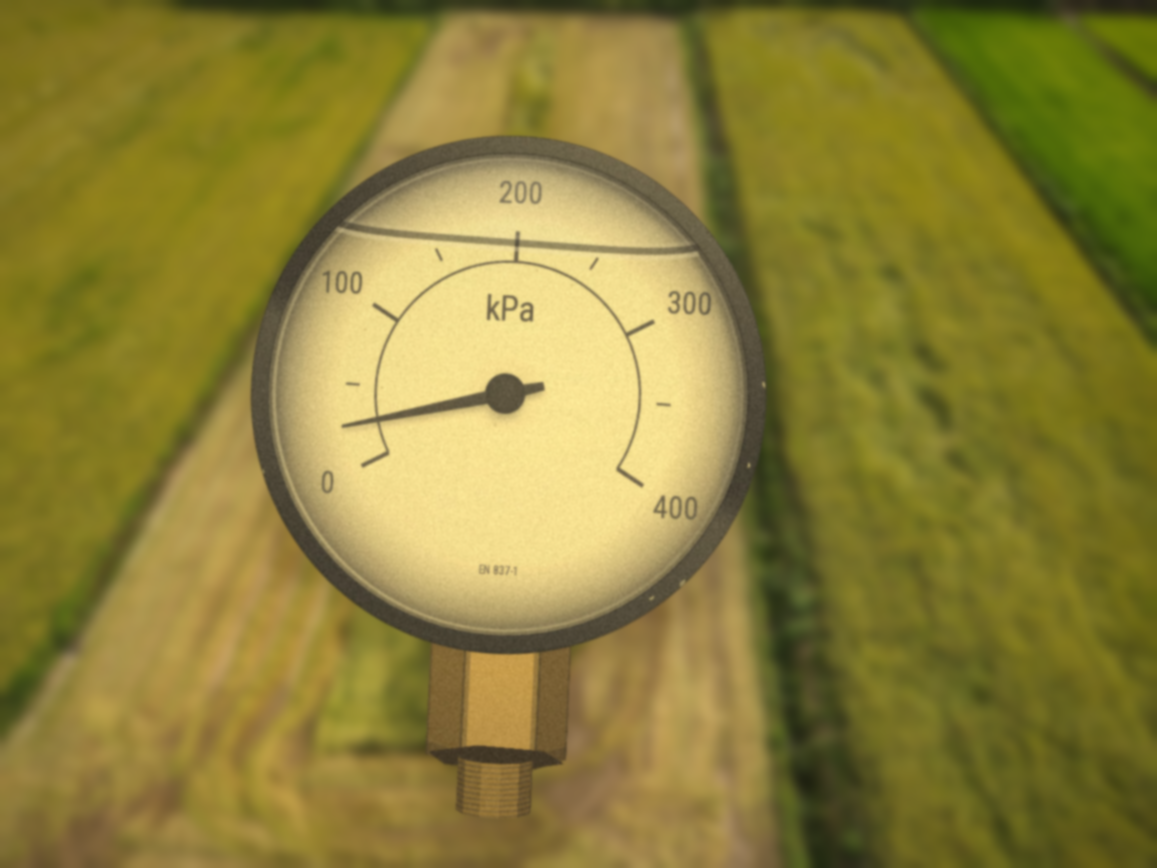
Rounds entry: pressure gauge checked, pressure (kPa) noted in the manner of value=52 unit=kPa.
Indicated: value=25 unit=kPa
